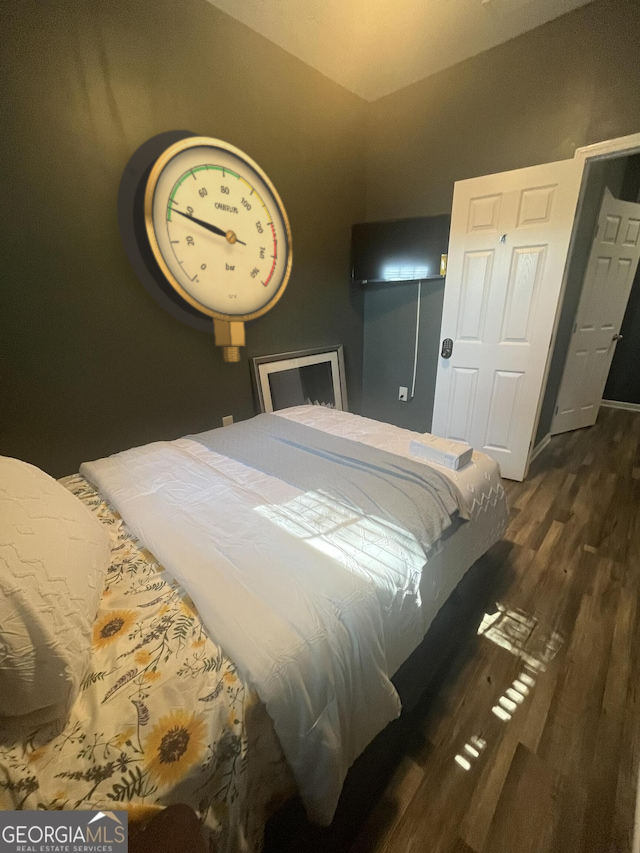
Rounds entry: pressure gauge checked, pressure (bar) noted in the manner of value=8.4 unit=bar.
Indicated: value=35 unit=bar
